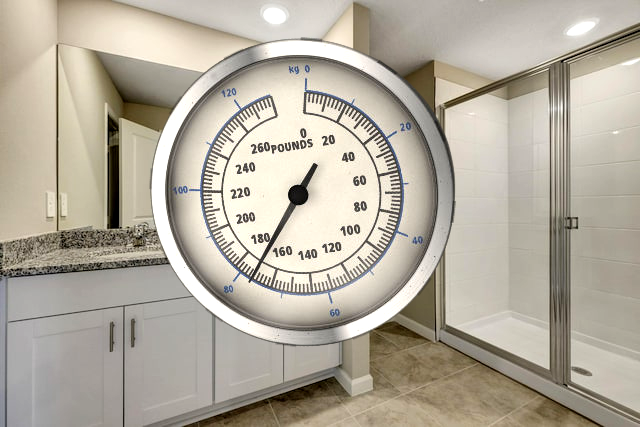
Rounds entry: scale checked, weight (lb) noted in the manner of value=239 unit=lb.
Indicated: value=170 unit=lb
